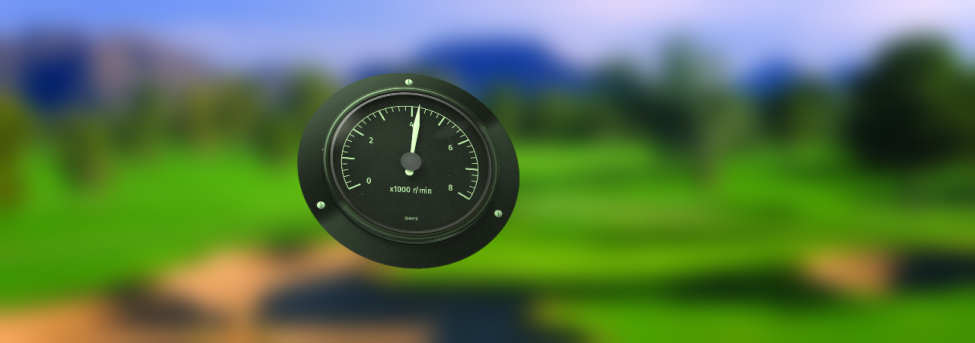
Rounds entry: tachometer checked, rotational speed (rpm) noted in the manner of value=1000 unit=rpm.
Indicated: value=4200 unit=rpm
